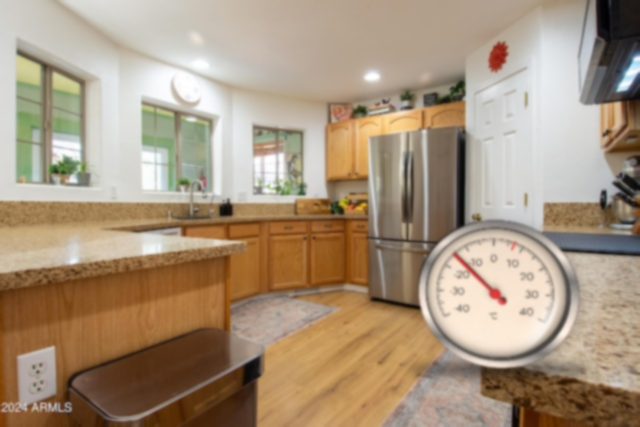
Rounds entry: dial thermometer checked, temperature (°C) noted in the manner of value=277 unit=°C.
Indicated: value=-15 unit=°C
